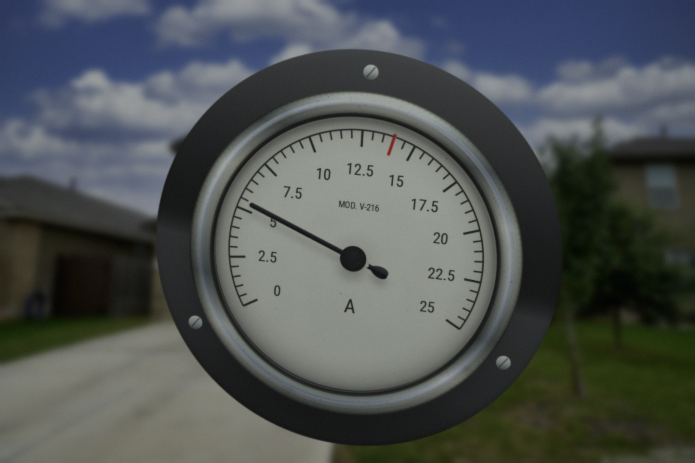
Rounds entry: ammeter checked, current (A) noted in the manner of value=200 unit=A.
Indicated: value=5.5 unit=A
